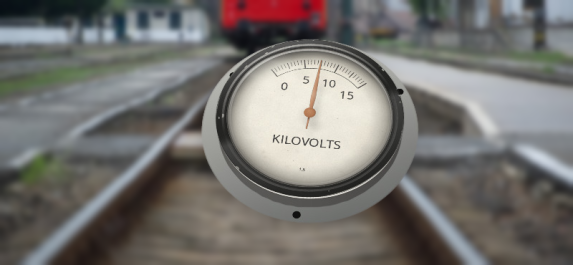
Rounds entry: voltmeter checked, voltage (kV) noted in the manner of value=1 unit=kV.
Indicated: value=7.5 unit=kV
